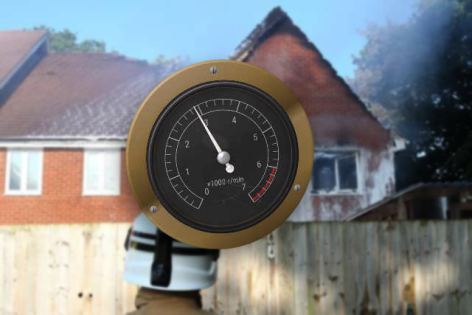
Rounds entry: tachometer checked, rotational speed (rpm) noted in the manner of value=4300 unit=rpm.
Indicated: value=2900 unit=rpm
